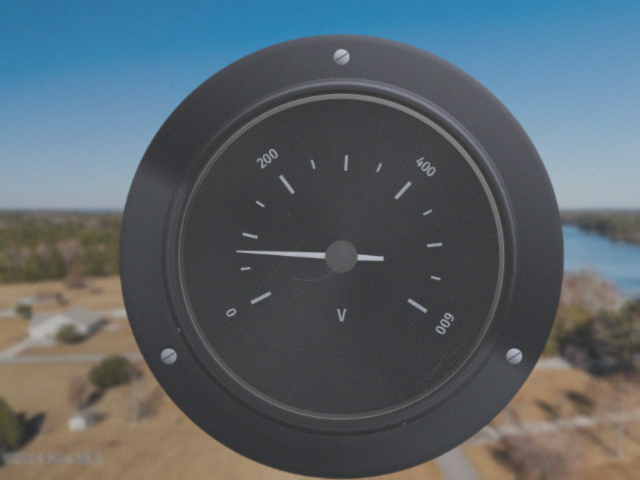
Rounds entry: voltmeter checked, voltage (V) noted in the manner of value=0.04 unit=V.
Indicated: value=75 unit=V
